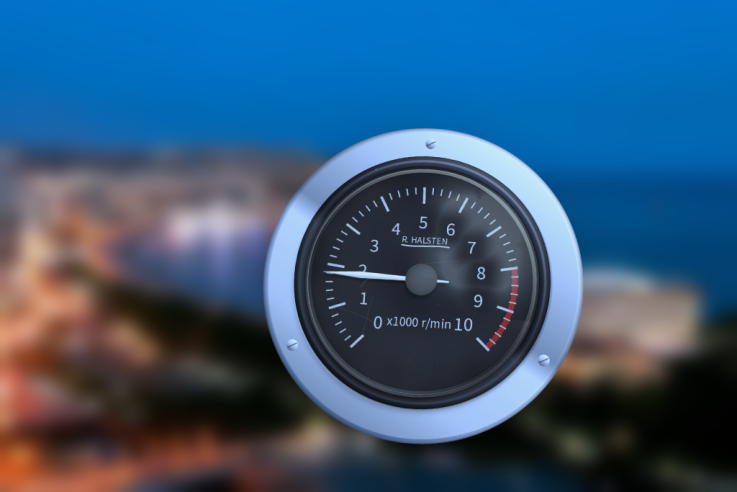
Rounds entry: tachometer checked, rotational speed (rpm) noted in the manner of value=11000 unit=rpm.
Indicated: value=1800 unit=rpm
